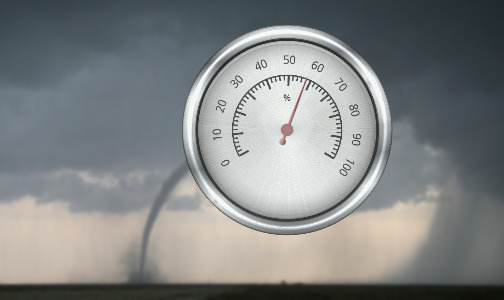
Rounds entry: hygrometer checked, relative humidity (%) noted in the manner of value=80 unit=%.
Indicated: value=58 unit=%
